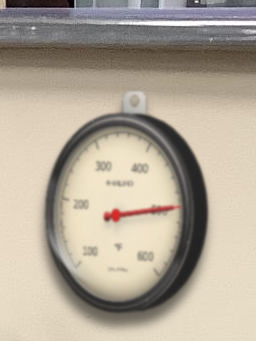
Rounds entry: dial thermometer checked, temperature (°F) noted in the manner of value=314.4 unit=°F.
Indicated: value=500 unit=°F
